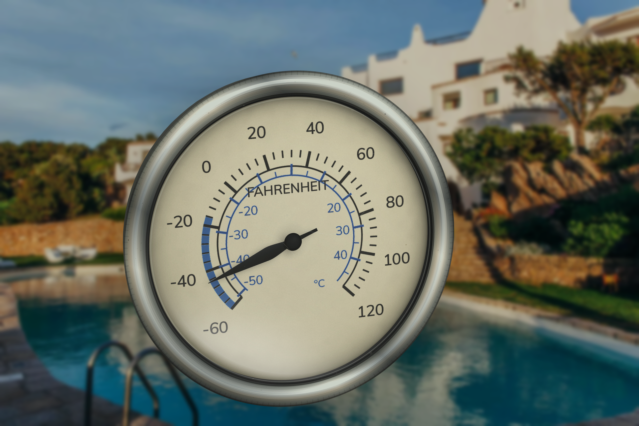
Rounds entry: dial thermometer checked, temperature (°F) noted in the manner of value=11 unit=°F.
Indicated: value=-44 unit=°F
